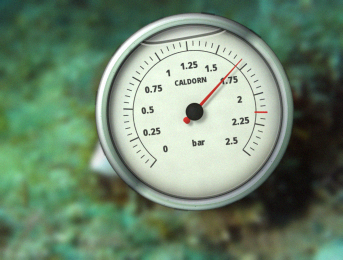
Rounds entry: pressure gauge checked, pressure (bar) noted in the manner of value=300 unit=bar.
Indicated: value=1.7 unit=bar
